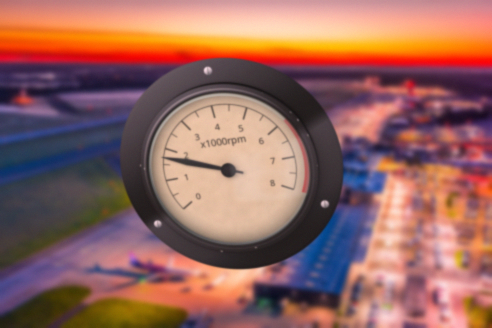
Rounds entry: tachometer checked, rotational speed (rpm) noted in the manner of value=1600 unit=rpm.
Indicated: value=1750 unit=rpm
